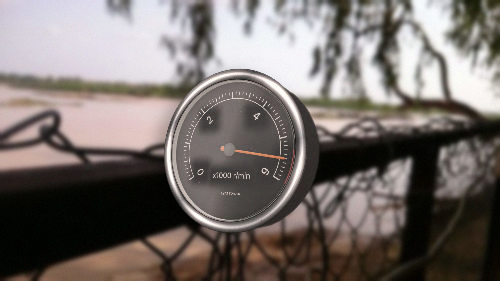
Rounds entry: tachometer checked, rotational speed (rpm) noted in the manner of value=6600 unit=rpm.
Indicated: value=5500 unit=rpm
